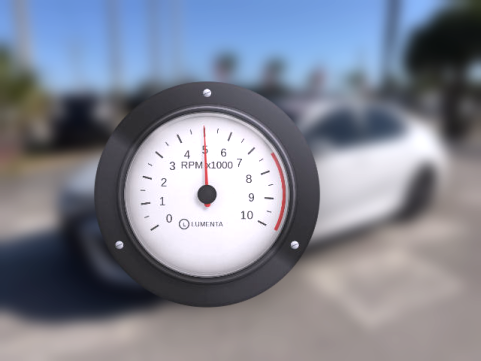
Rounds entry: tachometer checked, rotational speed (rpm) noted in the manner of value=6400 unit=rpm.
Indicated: value=5000 unit=rpm
